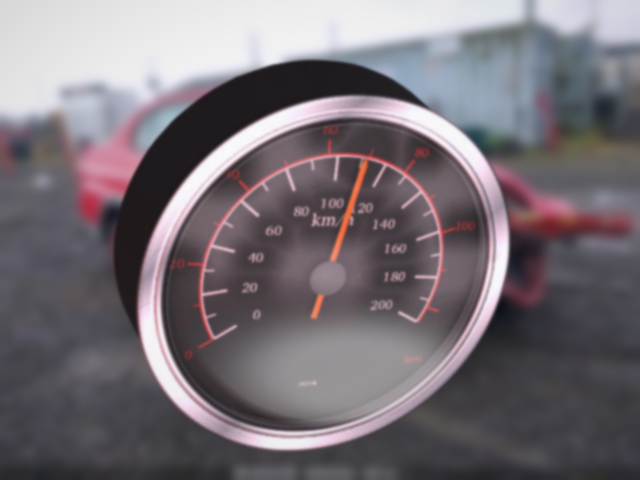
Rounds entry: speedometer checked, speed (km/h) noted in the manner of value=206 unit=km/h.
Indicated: value=110 unit=km/h
